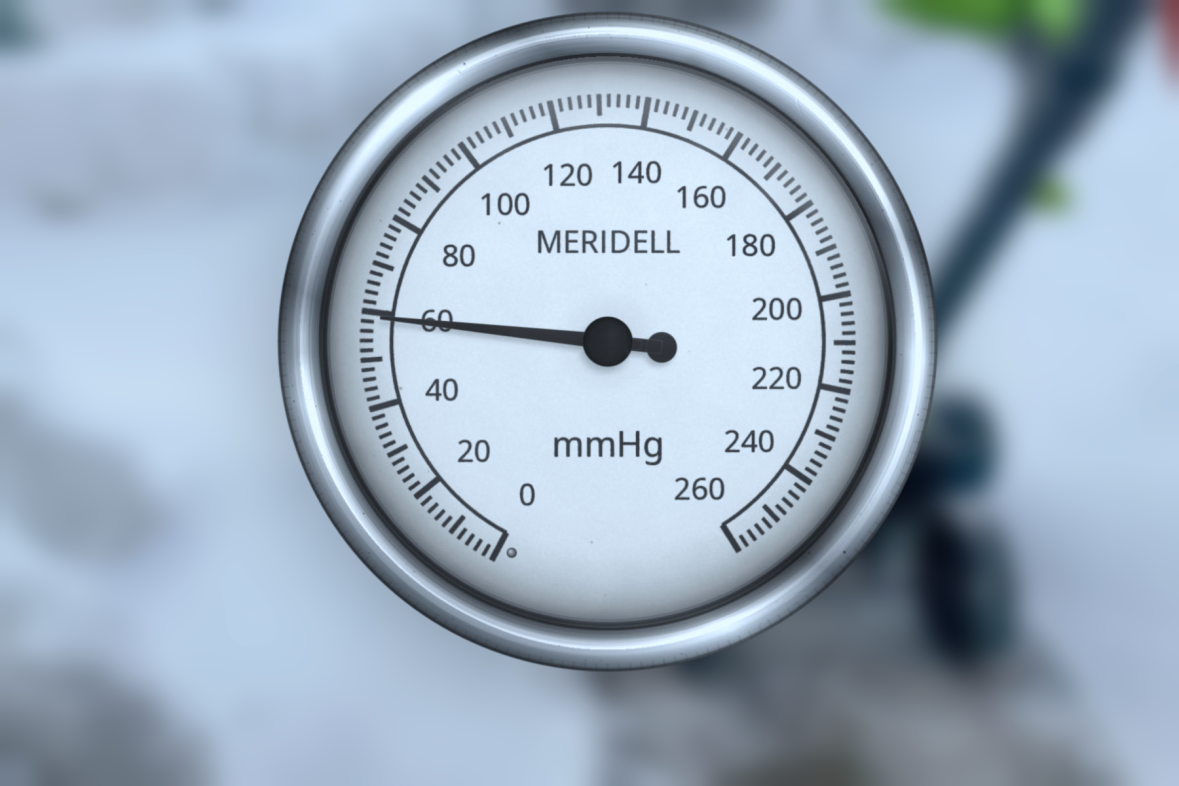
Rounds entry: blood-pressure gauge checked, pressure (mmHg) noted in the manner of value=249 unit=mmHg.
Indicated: value=59 unit=mmHg
